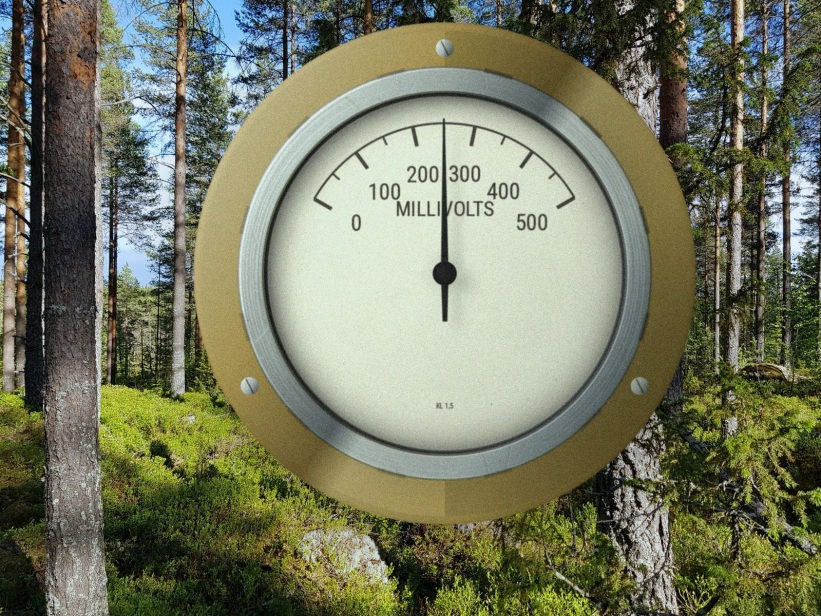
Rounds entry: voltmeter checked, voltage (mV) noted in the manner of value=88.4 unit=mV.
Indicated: value=250 unit=mV
